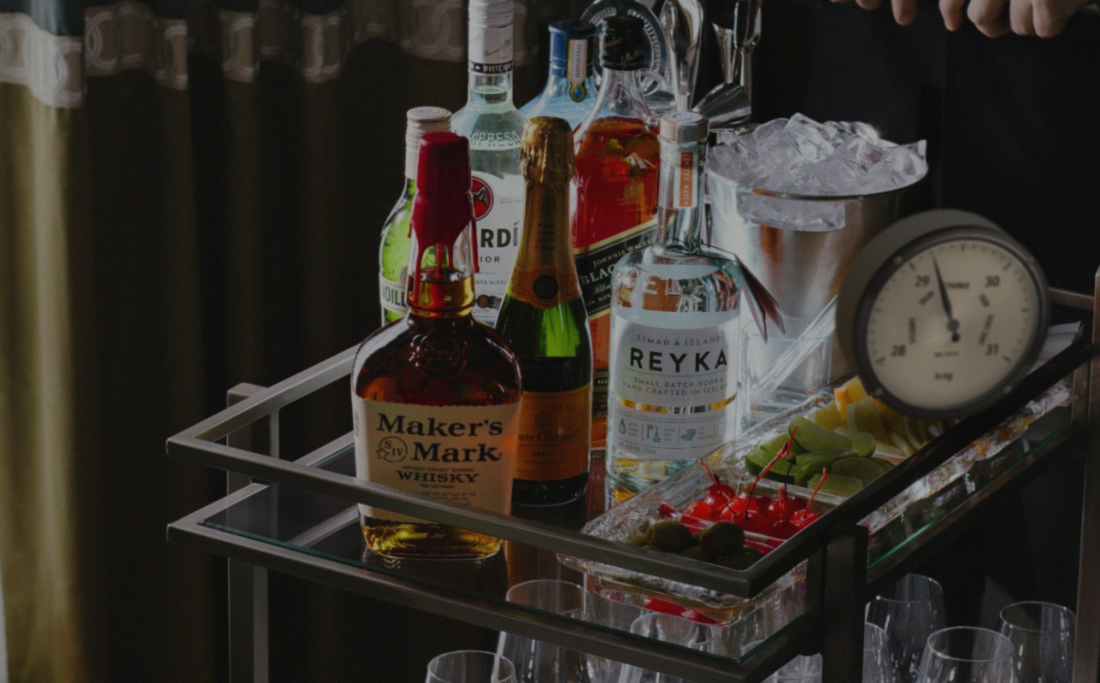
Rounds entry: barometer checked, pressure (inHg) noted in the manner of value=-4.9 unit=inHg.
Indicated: value=29.2 unit=inHg
